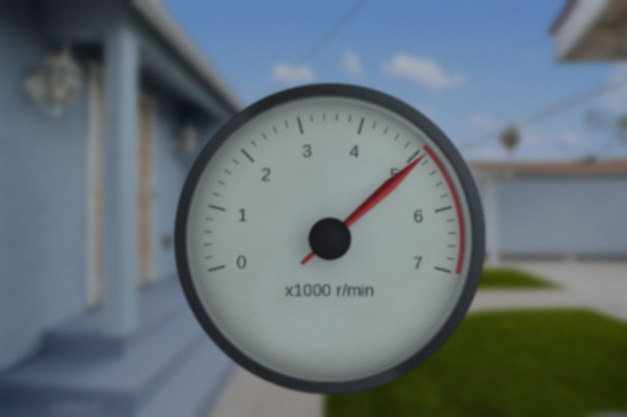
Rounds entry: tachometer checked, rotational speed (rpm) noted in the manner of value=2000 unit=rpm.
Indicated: value=5100 unit=rpm
